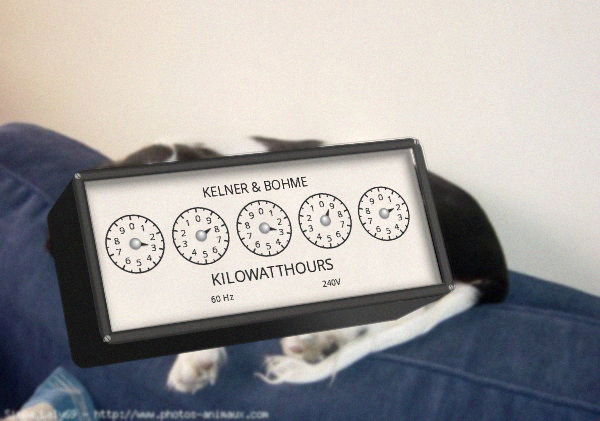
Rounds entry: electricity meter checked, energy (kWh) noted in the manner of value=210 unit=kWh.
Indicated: value=28292 unit=kWh
